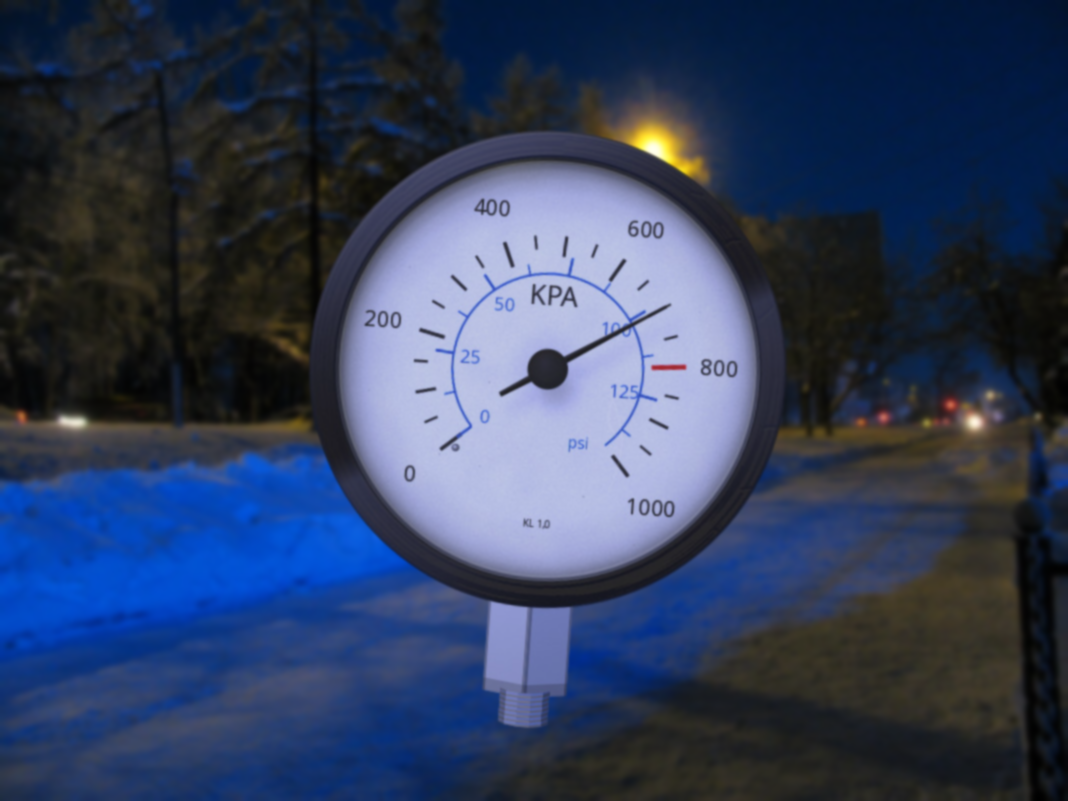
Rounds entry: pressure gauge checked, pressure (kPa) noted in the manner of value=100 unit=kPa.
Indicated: value=700 unit=kPa
